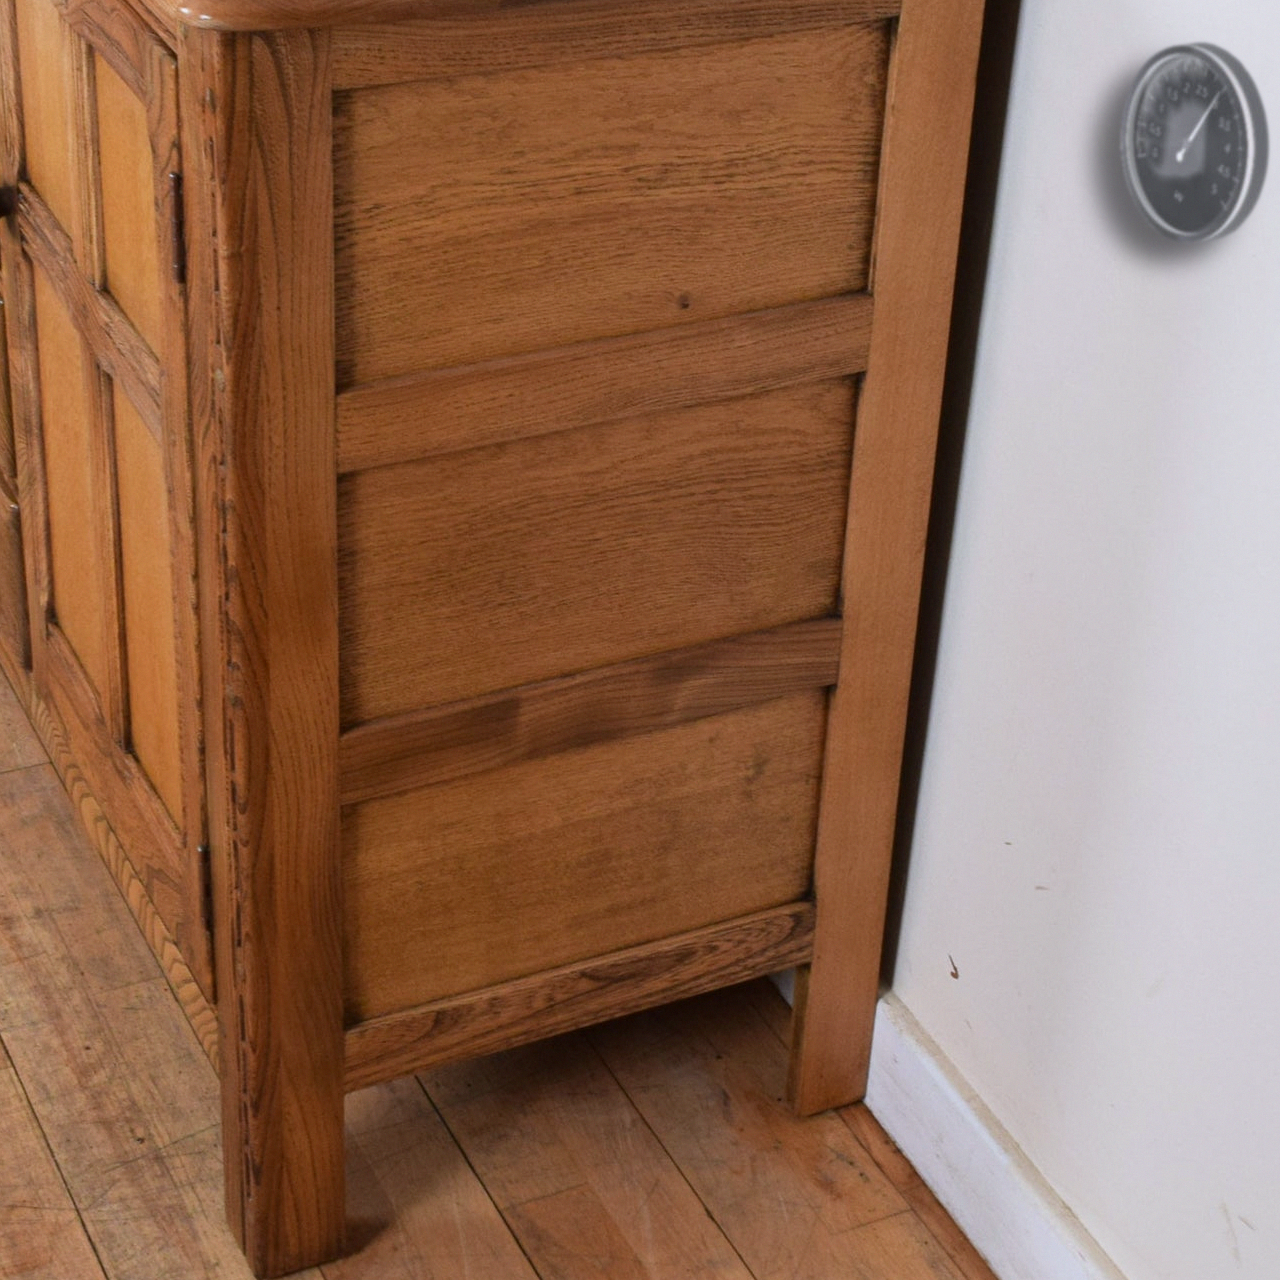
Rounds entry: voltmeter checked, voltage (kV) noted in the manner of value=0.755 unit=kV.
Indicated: value=3 unit=kV
